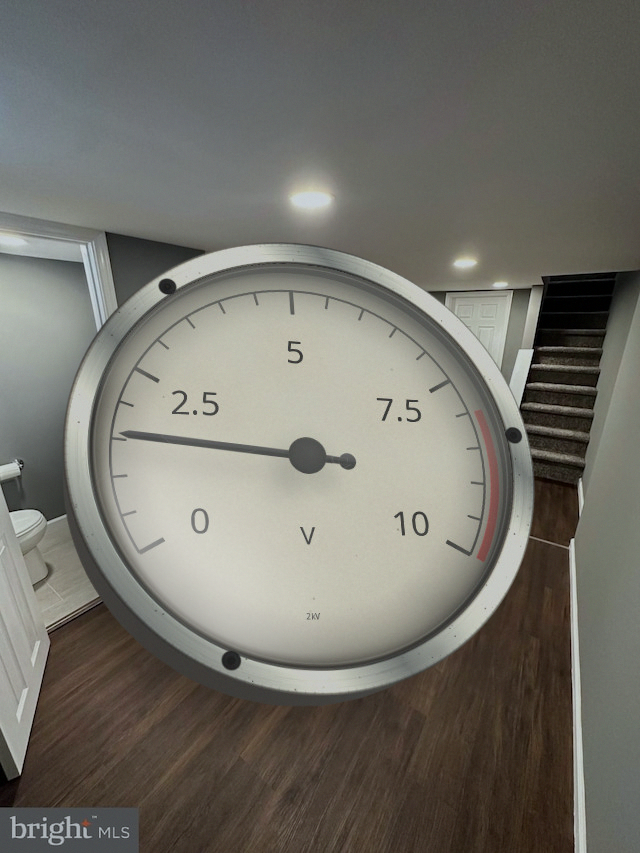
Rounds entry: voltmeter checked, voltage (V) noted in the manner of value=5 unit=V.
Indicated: value=1.5 unit=V
